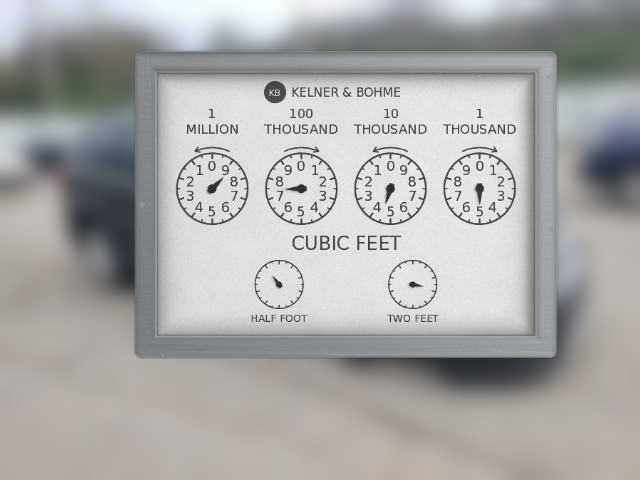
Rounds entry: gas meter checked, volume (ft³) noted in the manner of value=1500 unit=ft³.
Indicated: value=874500 unit=ft³
